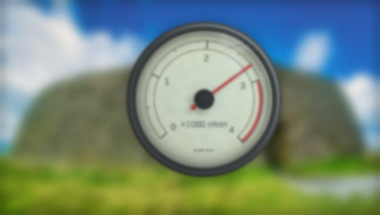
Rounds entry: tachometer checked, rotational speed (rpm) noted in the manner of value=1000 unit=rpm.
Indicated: value=2750 unit=rpm
